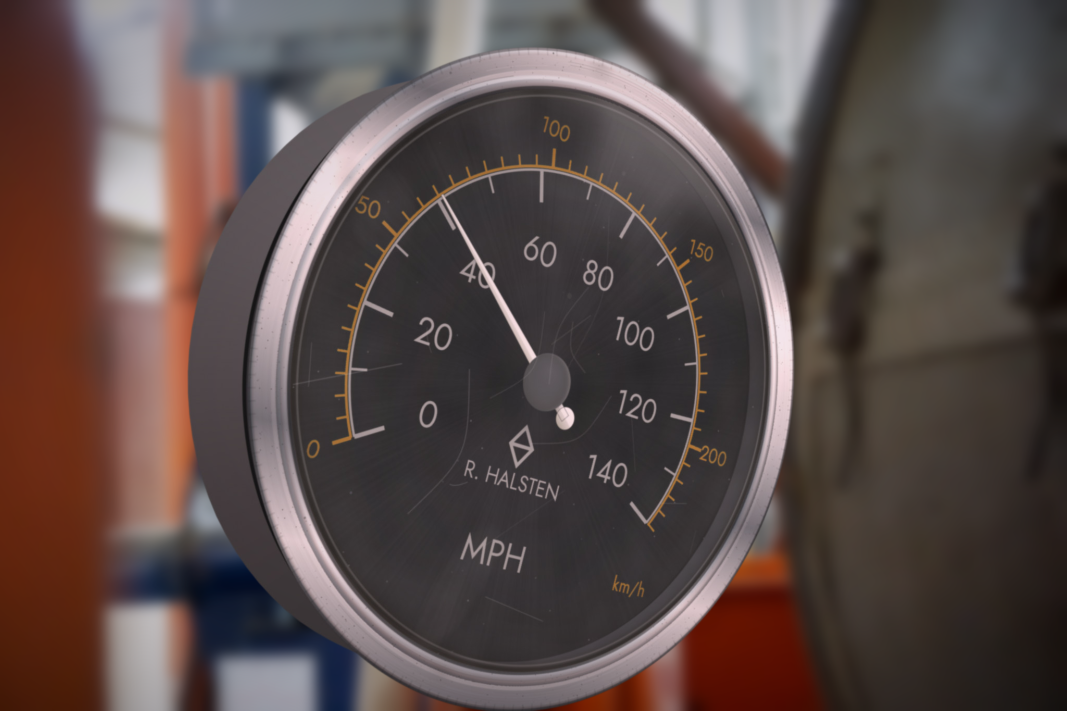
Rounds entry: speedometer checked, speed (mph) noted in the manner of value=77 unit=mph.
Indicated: value=40 unit=mph
